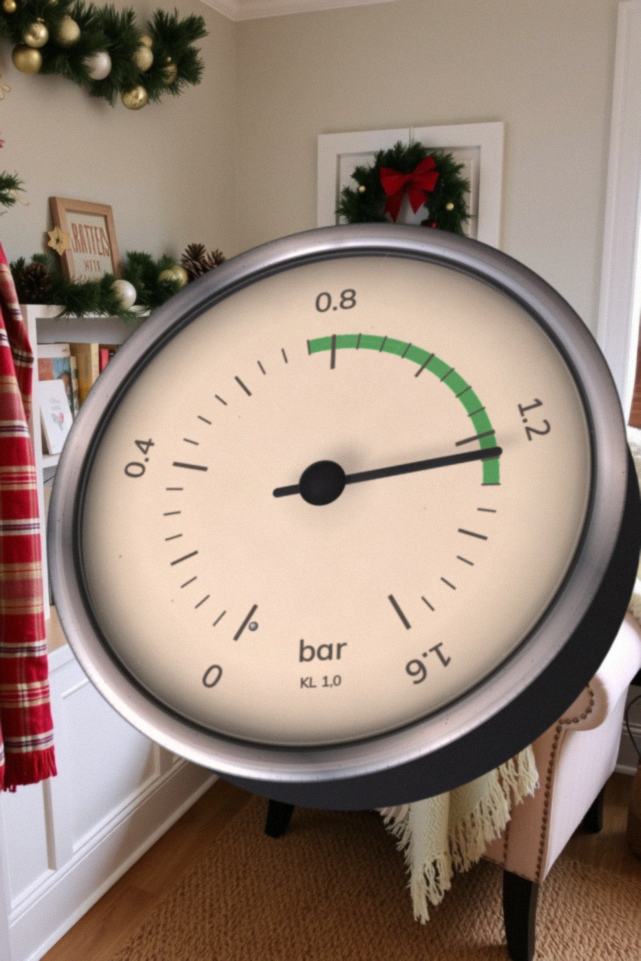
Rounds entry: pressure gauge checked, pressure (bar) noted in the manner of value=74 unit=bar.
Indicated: value=1.25 unit=bar
